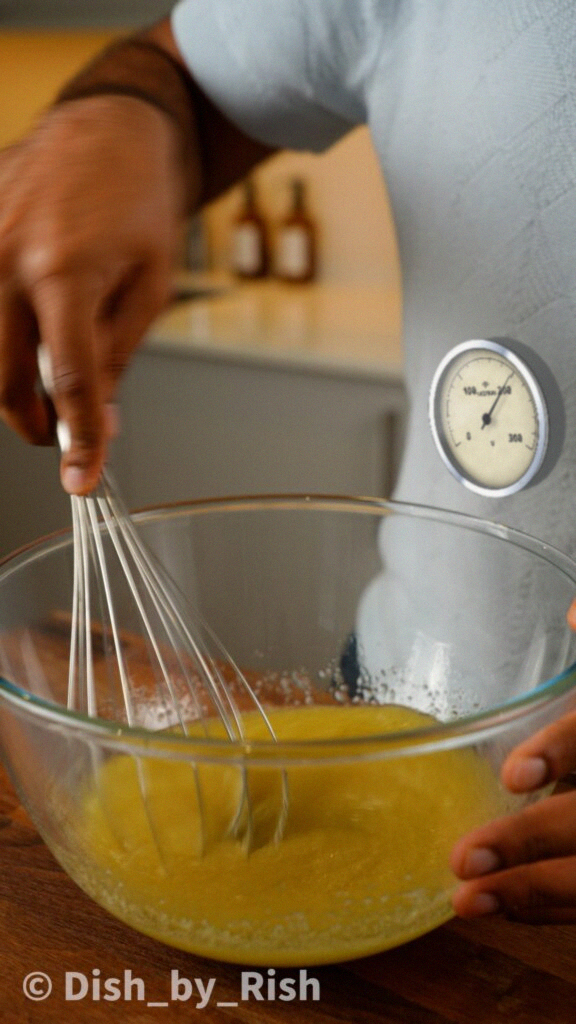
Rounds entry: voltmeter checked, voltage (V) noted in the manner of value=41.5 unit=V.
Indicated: value=200 unit=V
